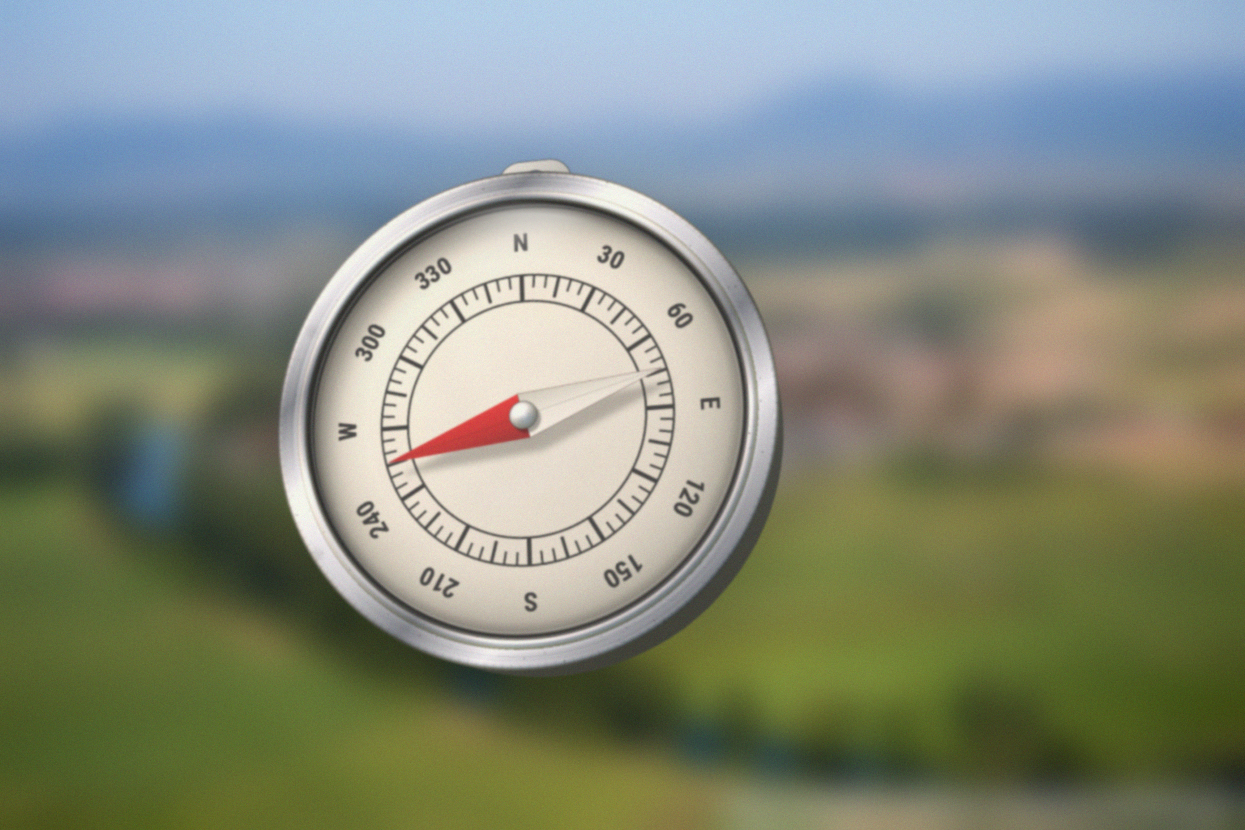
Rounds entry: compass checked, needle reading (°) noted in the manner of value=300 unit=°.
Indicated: value=255 unit=°
